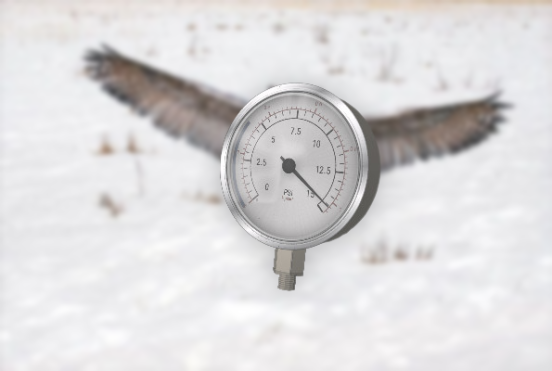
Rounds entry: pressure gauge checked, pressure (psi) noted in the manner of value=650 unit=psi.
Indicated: value=14.5 unit=psi
